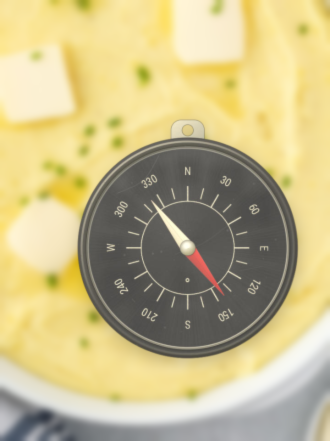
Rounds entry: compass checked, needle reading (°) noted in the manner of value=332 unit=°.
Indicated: value=142.5 unit=°
